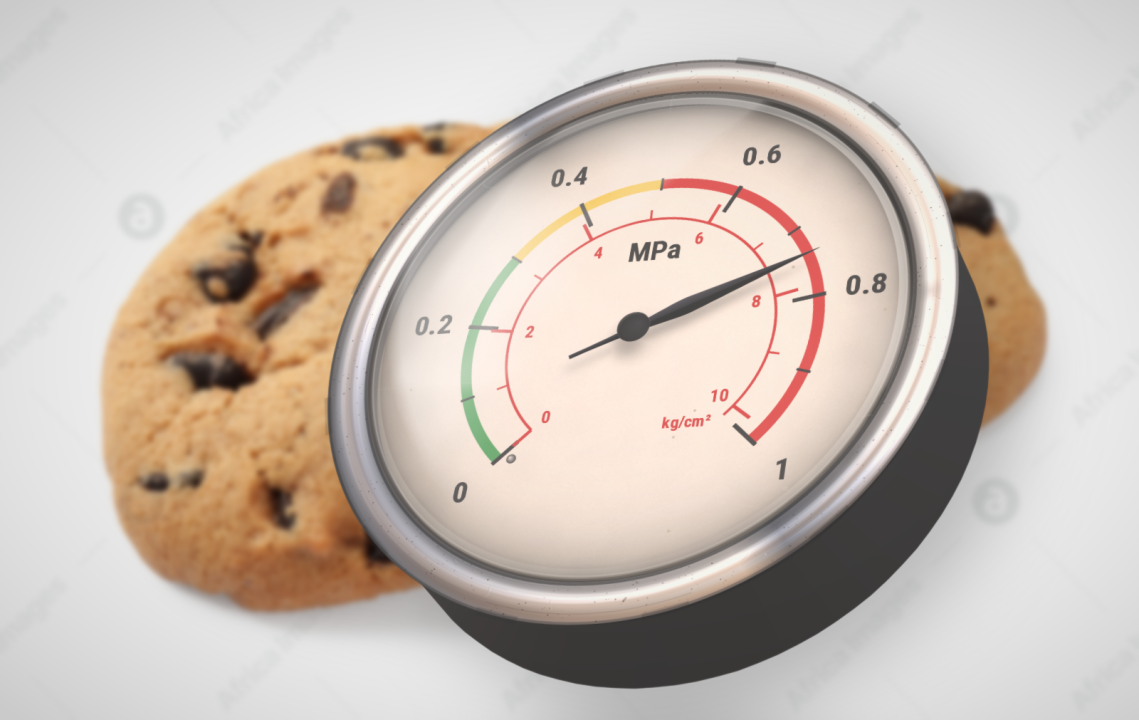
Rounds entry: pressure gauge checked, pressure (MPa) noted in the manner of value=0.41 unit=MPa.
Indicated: value=0.75 unit=MPa
